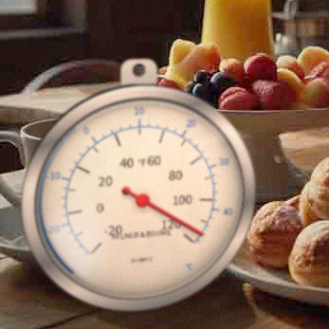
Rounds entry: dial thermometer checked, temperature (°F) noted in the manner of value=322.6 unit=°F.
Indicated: value=115 unit=°F
